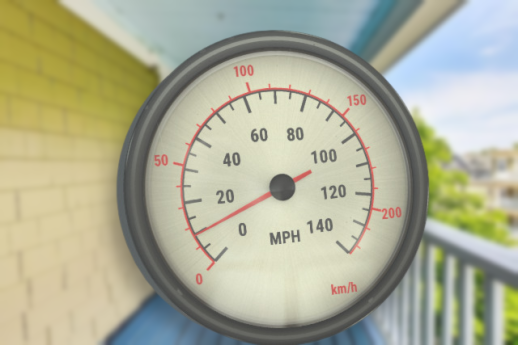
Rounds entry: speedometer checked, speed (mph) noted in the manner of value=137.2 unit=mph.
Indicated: value=10 unit=mph
